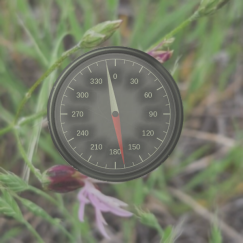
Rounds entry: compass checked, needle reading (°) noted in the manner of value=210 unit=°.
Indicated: value=170 unit=°
